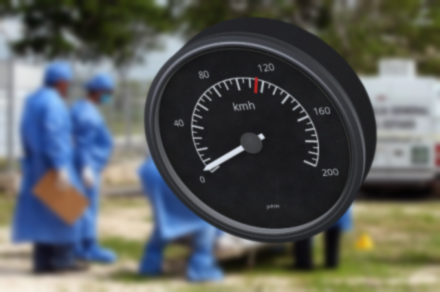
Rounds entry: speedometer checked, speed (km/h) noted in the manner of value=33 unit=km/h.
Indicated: value=5 unit=km/h
